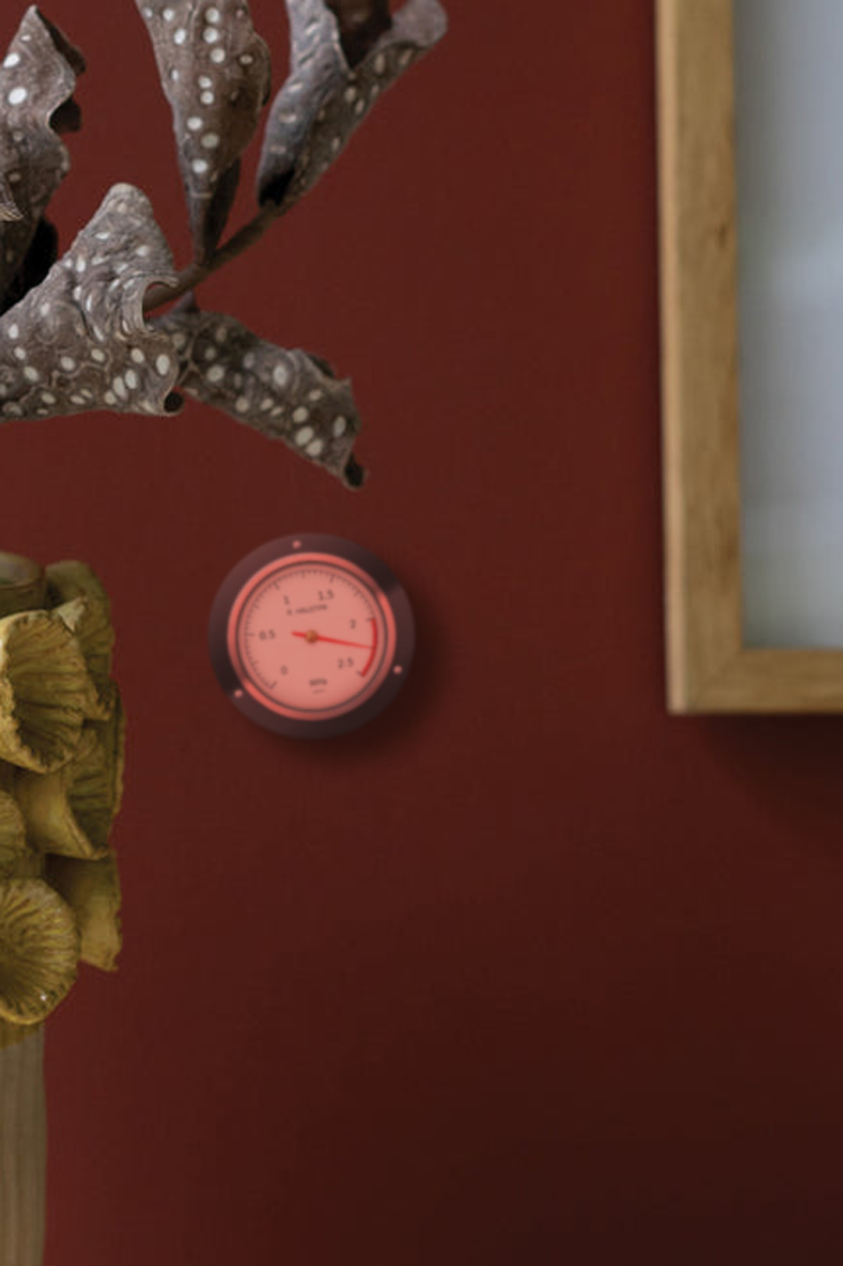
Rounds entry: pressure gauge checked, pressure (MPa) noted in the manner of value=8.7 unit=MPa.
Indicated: value=2.25 unit=MPa
